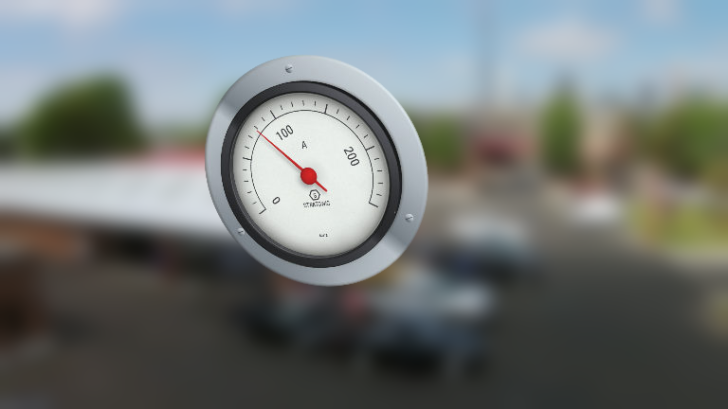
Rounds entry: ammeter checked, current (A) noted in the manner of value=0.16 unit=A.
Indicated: value=80 unit=A
